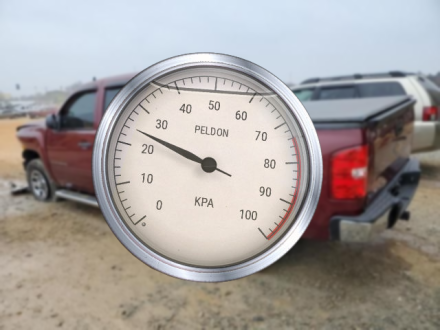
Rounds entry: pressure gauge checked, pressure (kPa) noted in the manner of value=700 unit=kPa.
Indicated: value=24 unit=kPa
